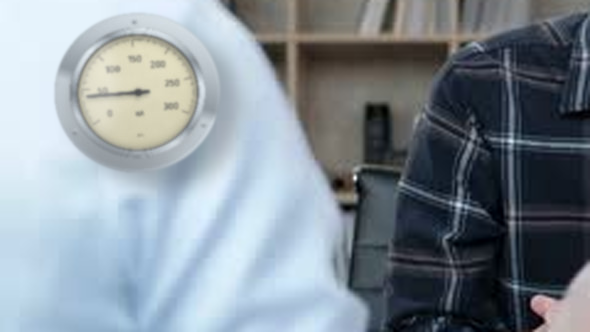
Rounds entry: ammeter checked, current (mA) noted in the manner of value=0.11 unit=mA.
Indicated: value=40 unit=mA
